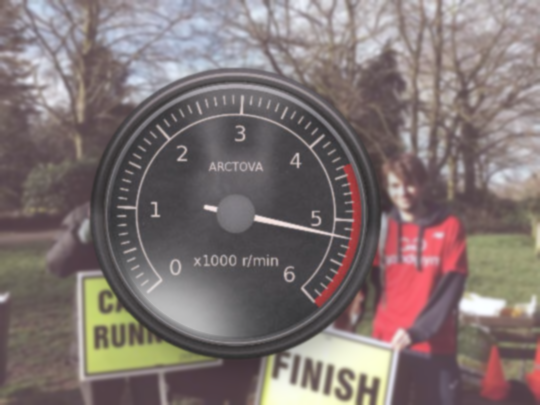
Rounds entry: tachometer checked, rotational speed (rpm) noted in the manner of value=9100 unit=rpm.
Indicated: value=5200 unit=rpm
